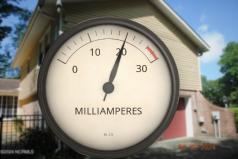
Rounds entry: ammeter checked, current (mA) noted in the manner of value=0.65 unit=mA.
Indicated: value=20 unit=mA
